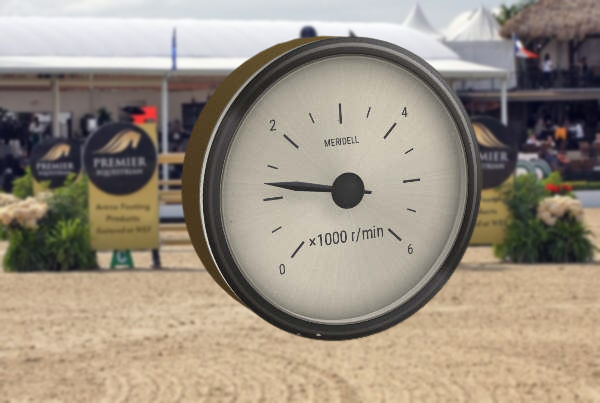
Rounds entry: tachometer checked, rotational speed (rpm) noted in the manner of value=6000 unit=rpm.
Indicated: value=1250 unit=rpm
